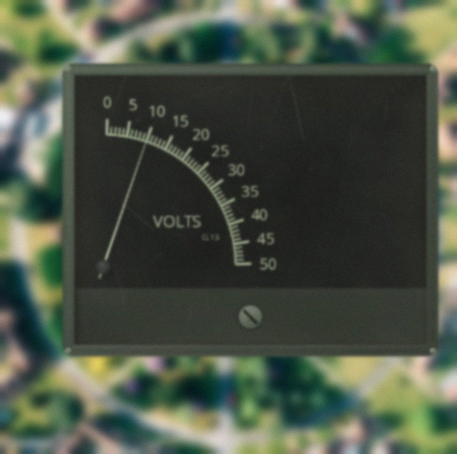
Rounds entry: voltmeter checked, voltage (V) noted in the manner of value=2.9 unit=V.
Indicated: value=10 unit=V
